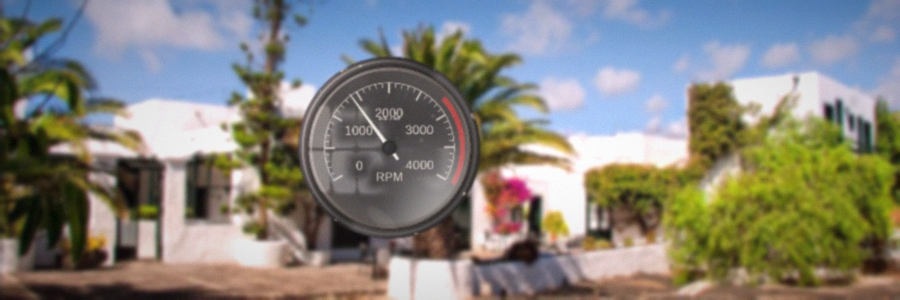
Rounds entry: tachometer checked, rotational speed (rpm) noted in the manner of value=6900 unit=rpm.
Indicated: value=1400 unit=rpm
